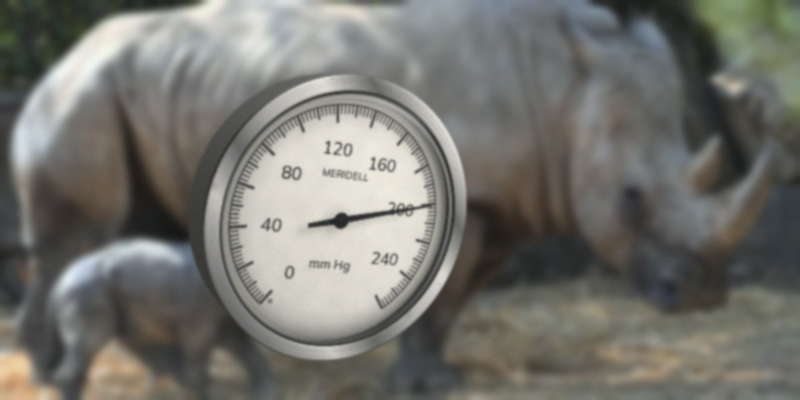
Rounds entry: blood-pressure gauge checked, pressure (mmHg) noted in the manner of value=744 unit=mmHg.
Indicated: value=200 unit=mmHg
